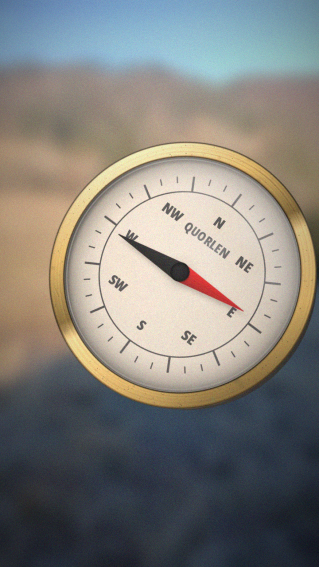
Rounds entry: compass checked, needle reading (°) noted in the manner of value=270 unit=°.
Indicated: value=85 unit=°
